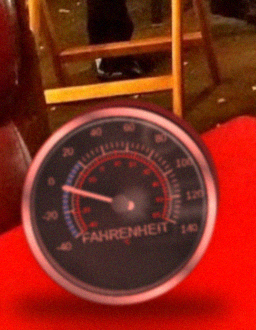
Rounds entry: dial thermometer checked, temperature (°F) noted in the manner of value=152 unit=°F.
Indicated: value=0 unit=°F
